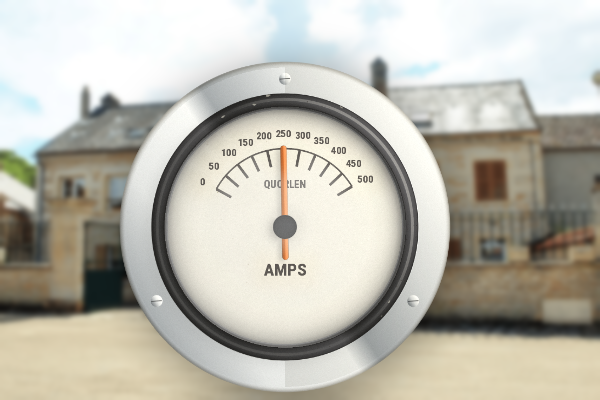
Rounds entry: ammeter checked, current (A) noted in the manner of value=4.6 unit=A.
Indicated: value=250 unit=A
